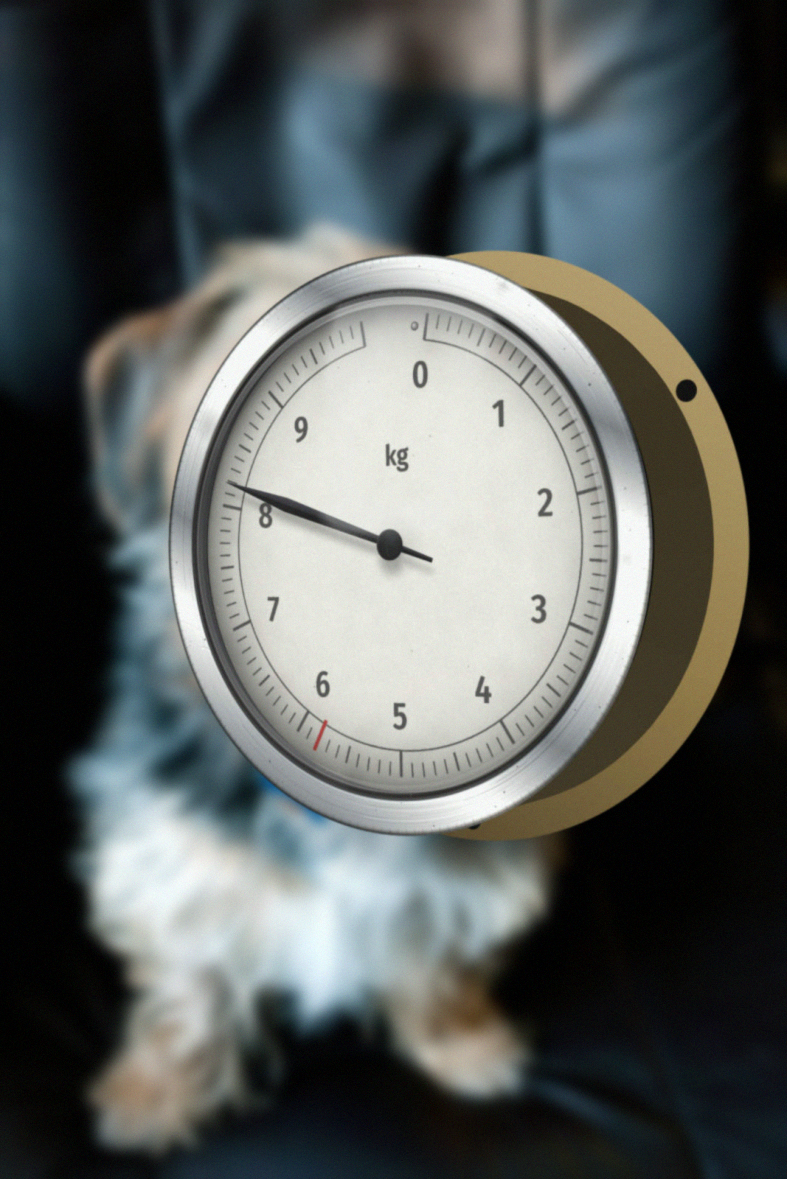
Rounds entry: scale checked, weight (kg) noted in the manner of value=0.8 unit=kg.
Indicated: value=8.2 unit=kg
